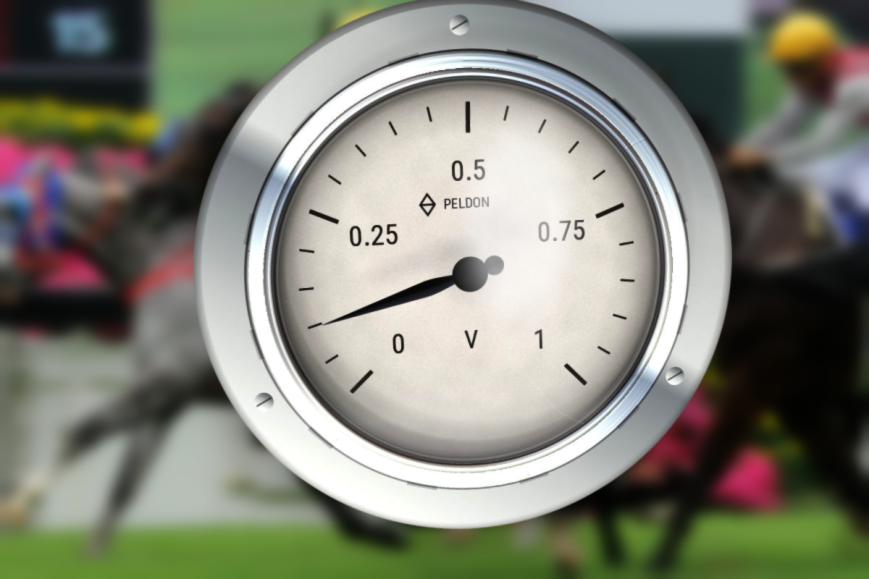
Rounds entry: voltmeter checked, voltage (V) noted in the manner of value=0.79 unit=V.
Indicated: value=0.1 unit=V
